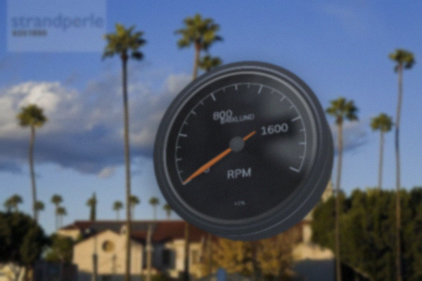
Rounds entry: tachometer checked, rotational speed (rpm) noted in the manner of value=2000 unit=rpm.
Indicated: value=0 unit=rpm
